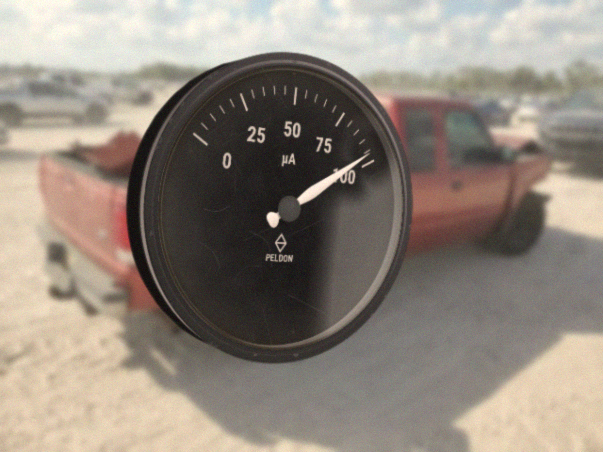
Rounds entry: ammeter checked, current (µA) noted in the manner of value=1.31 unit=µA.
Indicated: value=95 unit=µA
